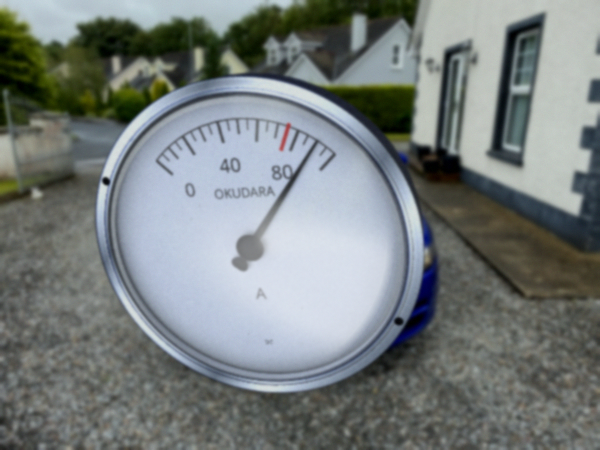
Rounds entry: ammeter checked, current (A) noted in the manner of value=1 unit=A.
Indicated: value=90 unit=A
